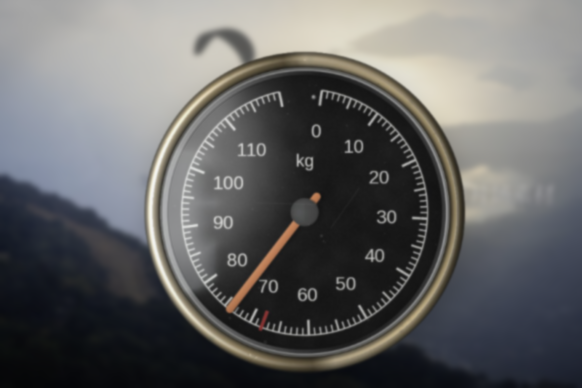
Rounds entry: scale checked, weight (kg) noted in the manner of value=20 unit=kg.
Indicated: value=74 unit=kg
